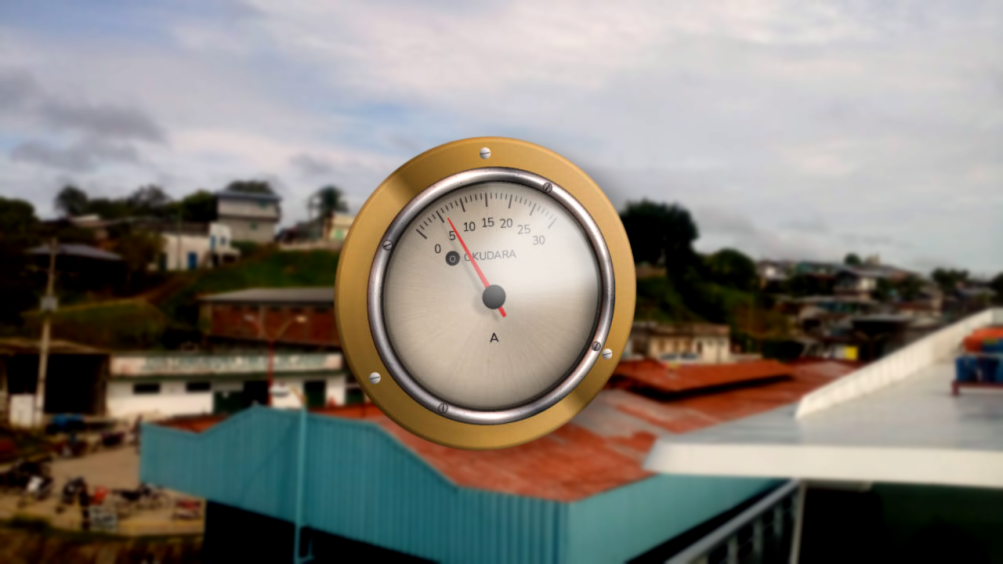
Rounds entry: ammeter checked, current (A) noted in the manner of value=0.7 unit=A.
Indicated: value=6 unit=A
